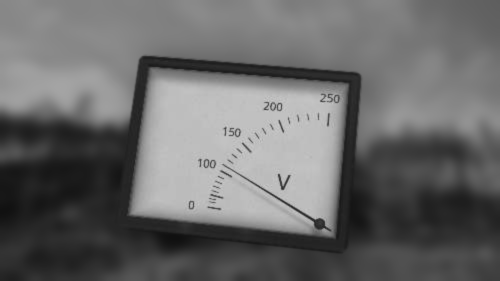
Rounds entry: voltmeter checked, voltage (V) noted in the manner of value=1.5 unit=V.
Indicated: value=110 unit=V
